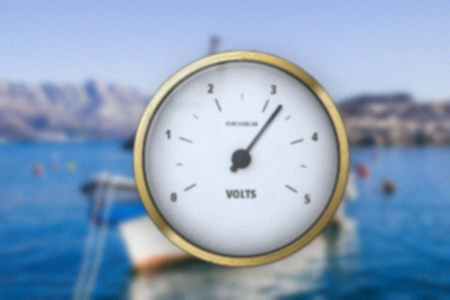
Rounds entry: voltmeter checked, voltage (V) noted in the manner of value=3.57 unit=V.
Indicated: value=3.25 unit=V
